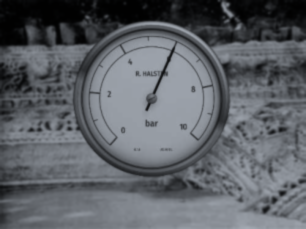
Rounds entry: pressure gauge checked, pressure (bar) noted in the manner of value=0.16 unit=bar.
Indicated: value=6 unit=bar
